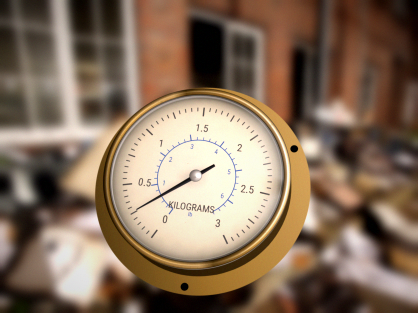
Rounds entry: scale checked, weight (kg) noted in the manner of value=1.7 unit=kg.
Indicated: value=0.25 unit=kg
